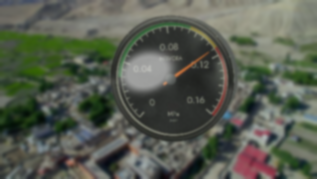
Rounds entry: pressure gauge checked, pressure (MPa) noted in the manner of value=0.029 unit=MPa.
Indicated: value=0.115 unit=MPa
